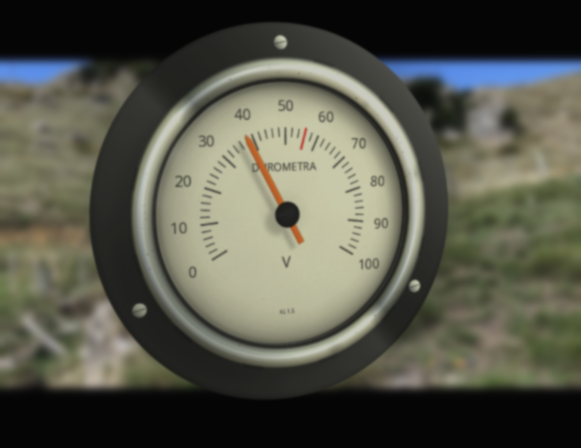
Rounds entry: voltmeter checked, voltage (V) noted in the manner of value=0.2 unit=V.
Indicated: value=38 unit=V
